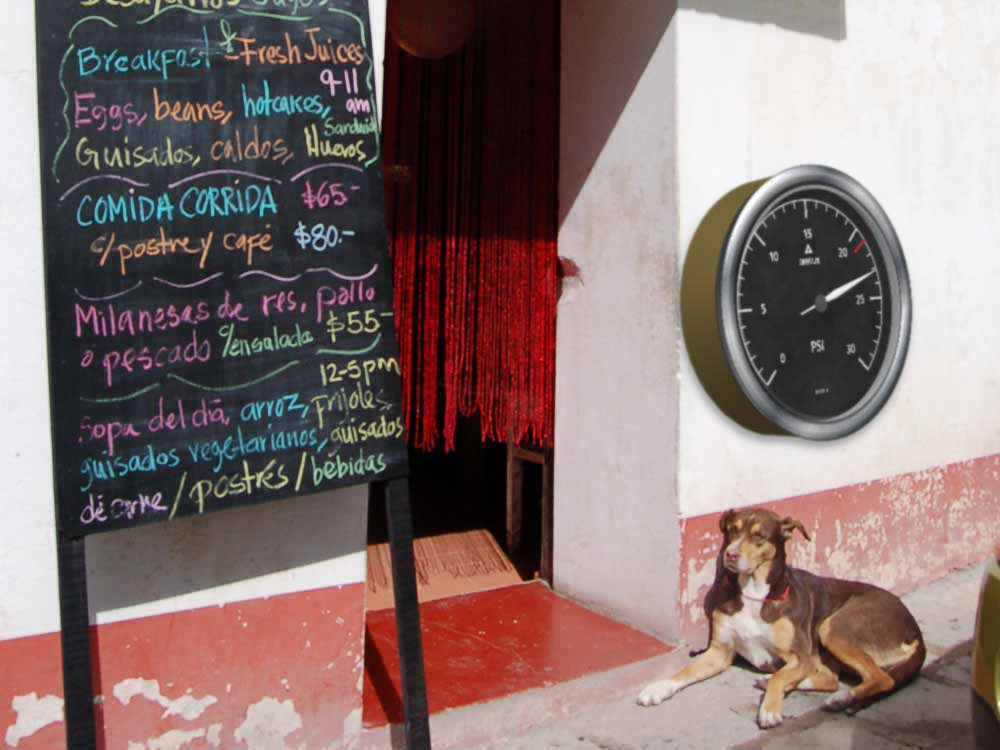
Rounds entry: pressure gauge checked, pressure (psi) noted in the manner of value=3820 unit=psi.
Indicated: value=23 unit=psi
